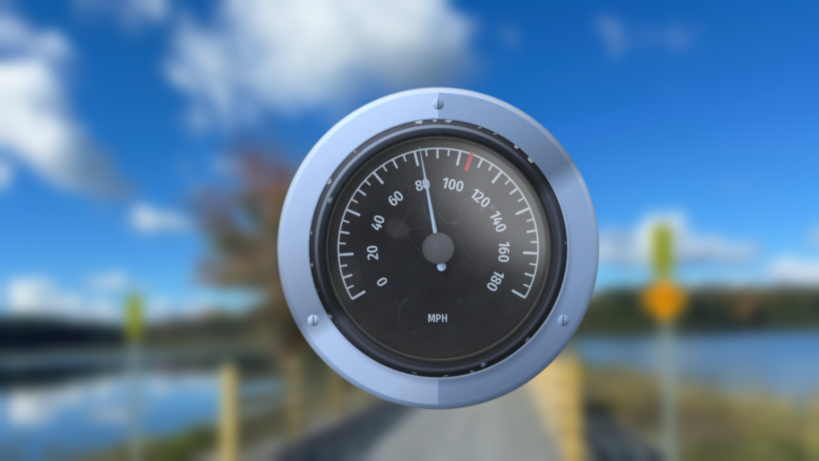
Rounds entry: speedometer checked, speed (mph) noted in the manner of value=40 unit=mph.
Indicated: value=82.5 unit=mph
